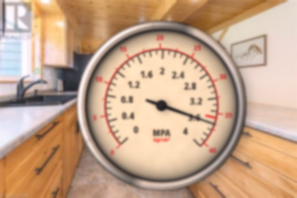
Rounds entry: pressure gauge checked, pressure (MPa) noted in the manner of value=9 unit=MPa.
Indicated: value=3.6 unit=MPa
